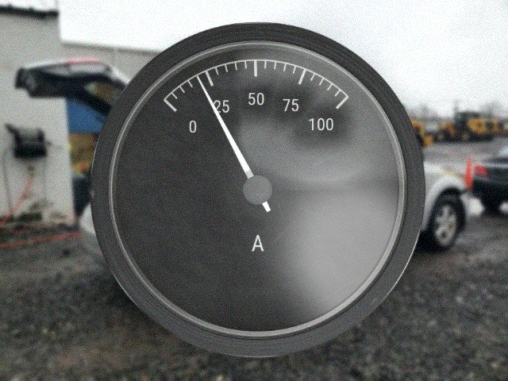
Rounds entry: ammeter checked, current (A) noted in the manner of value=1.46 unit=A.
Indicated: value=20 unit=A
